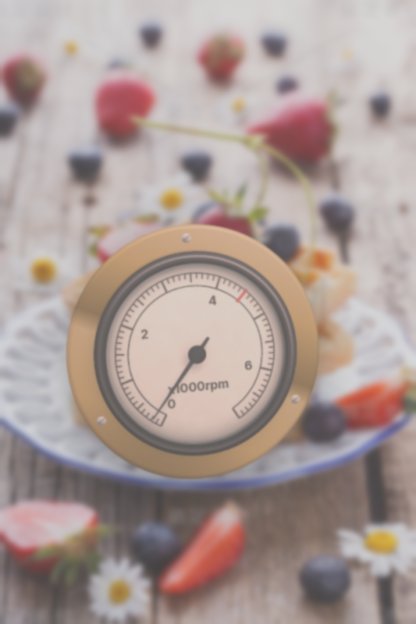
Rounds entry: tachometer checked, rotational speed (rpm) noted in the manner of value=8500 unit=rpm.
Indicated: value=200 unit=rpm
